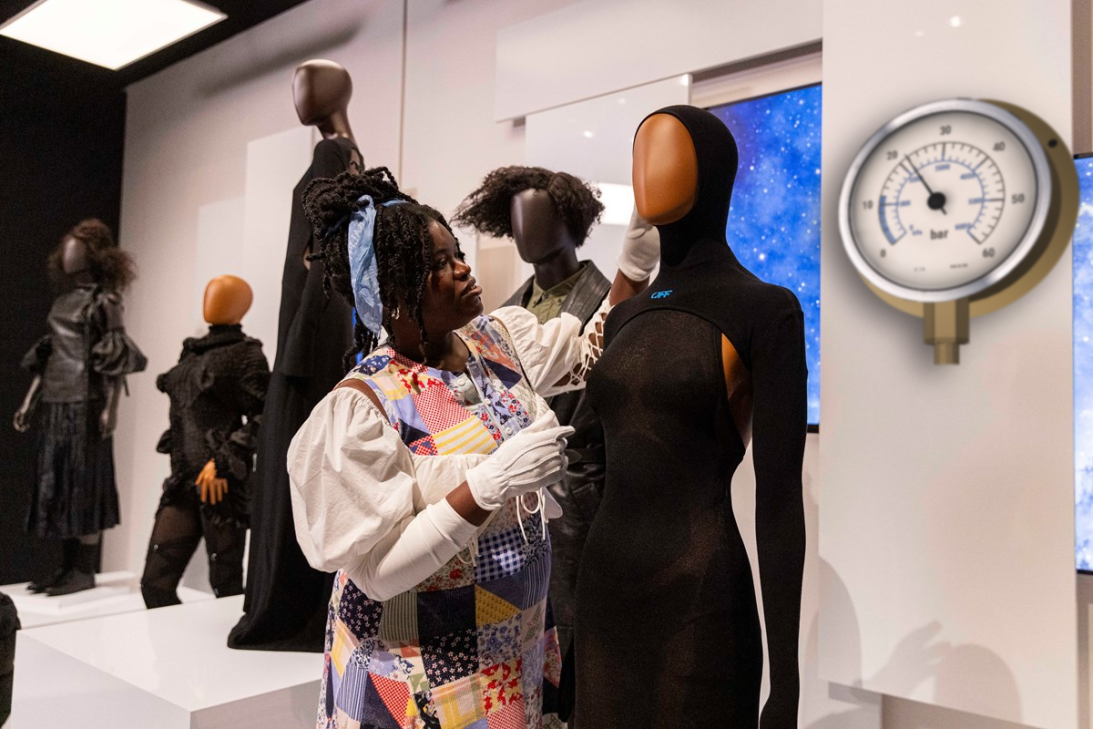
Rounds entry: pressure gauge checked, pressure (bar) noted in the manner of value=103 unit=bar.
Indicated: value=22 unit=bar
